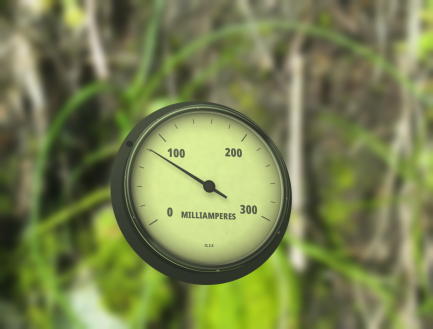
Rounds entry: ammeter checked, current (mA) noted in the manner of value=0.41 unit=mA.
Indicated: value=80 unit=mA
